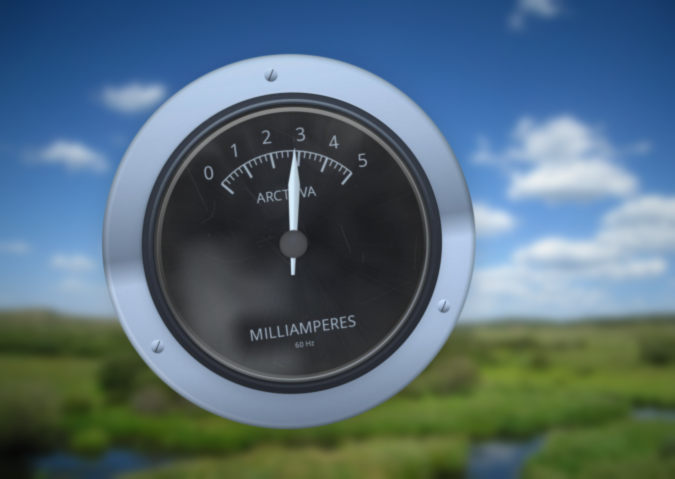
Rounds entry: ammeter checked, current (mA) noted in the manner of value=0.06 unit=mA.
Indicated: value=2.8 unit=mA
